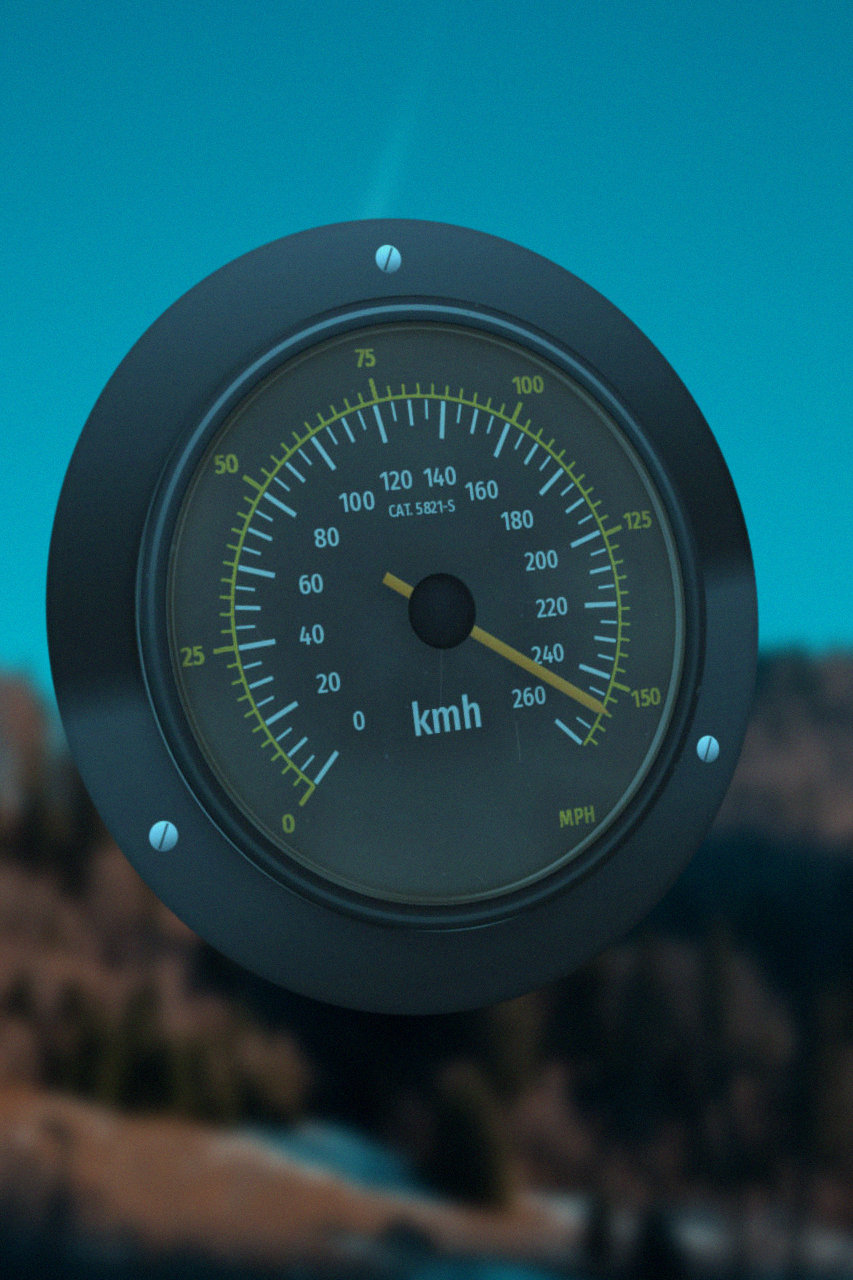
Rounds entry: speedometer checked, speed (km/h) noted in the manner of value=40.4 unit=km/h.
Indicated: value=250 unit=km/h
